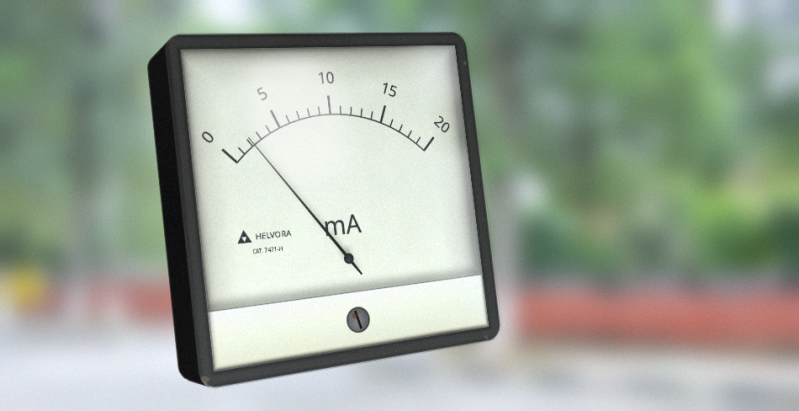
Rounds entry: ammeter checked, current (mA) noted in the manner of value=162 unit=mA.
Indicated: value=2 unit=mA
